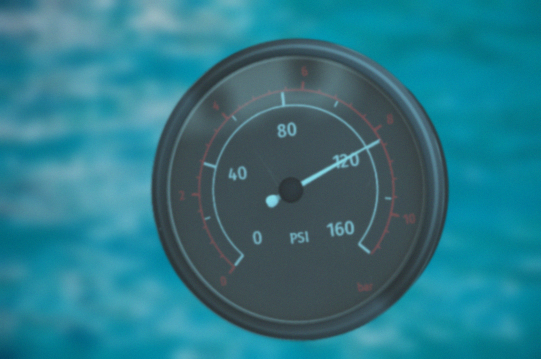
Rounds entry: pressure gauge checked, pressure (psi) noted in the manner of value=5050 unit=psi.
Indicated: value=120 unit=psi
